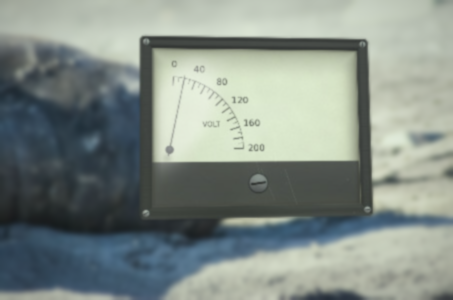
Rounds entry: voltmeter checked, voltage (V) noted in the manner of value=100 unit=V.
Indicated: value=20 unit=V
